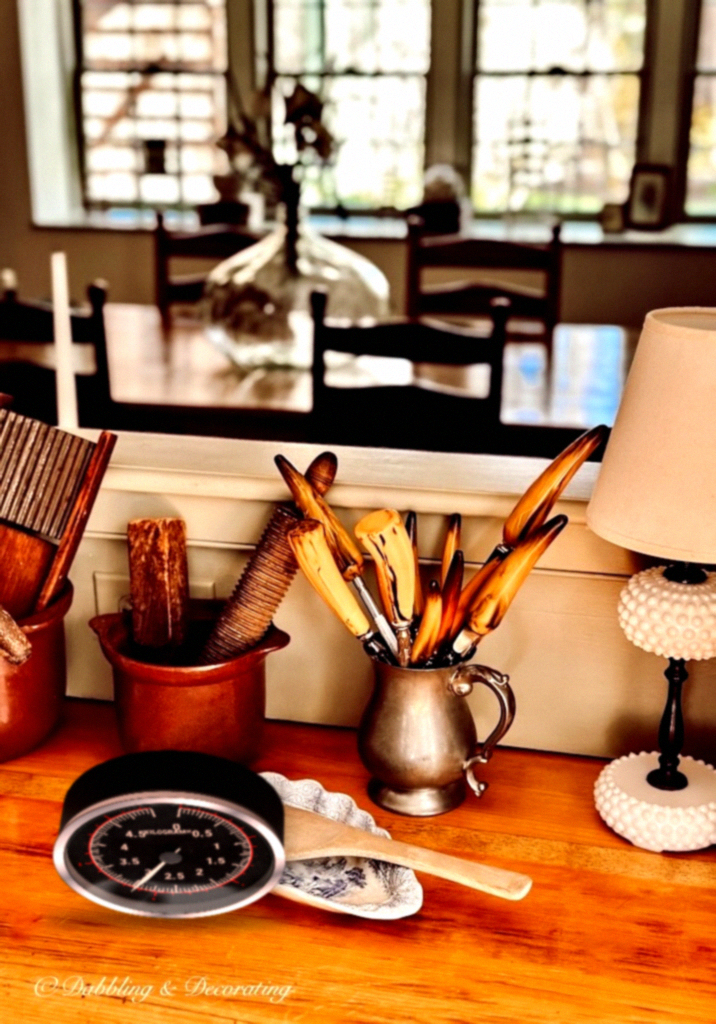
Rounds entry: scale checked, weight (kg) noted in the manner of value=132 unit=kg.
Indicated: value=3 unit=kg
